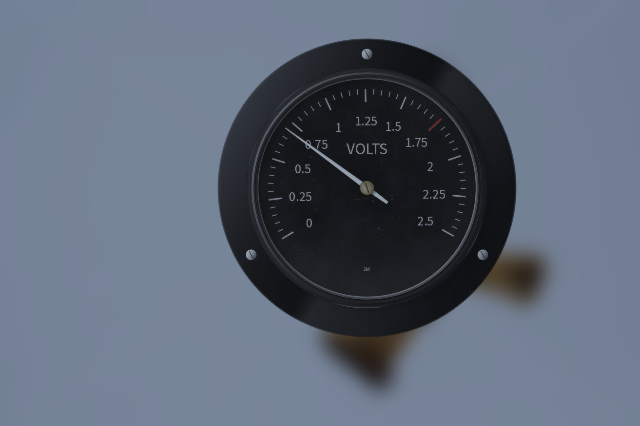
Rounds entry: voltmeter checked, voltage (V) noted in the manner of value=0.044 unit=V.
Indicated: value=0.7 unit=V
